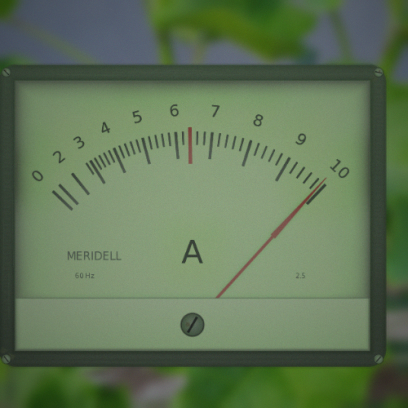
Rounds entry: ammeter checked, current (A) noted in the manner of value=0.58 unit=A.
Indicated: value=9.9 unit=A
